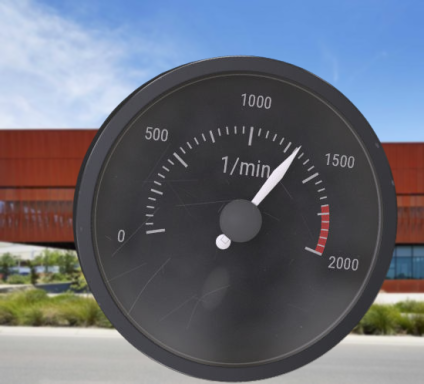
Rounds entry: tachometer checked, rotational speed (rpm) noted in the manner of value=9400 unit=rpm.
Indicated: value=1300 unit=rpm
